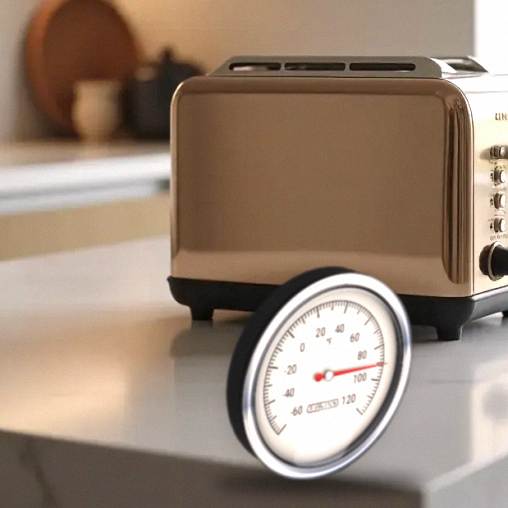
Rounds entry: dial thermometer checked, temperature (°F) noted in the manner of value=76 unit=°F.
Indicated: value=90 unit=°F
